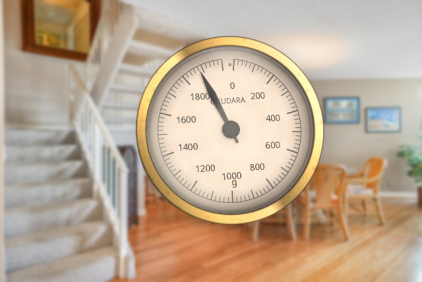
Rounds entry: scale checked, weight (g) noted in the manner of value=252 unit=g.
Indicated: value=1880 unit=g
